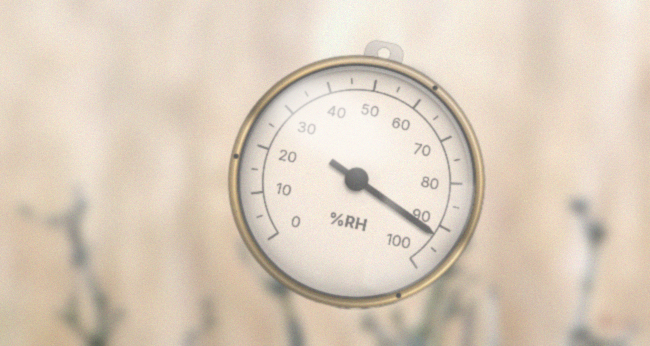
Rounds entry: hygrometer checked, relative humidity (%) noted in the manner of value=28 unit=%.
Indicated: value=92.5 unit=%
